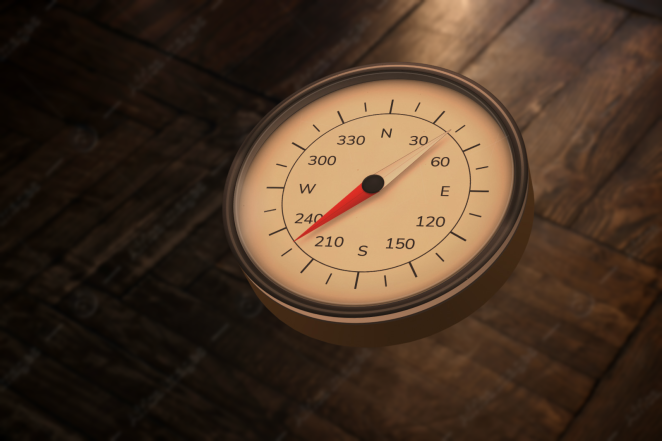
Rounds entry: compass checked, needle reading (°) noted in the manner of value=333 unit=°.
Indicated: value=225 unit=°
